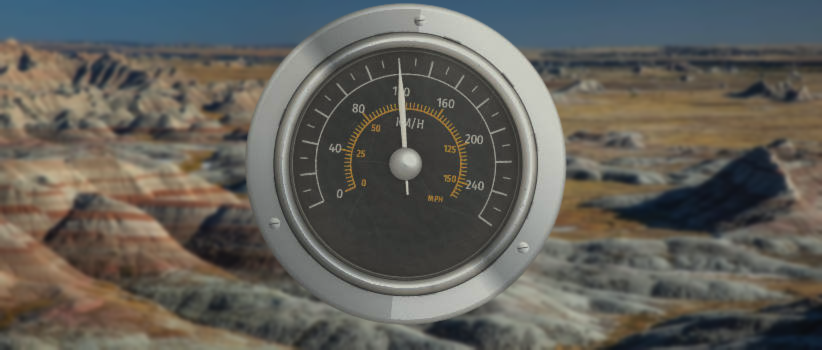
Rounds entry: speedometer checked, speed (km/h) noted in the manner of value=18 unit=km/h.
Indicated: value=120 unit=km/h
